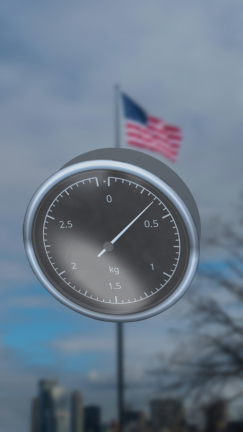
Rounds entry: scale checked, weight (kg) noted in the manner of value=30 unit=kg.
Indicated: value=0.35 unit=kg
